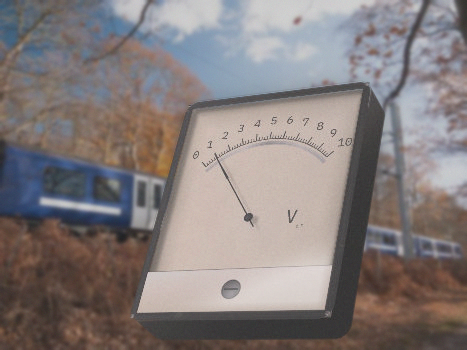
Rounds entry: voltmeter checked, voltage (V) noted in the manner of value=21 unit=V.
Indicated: value=1 unit=V
